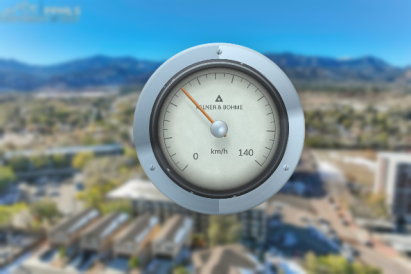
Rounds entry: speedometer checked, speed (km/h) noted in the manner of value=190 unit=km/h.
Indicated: value=50 unit=km/h
